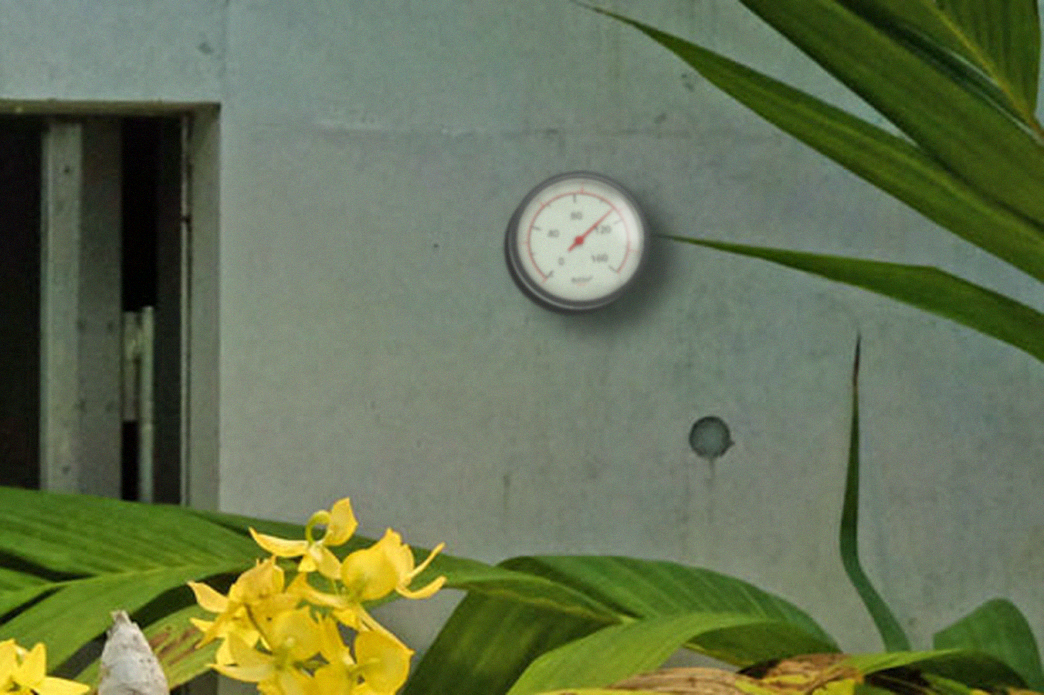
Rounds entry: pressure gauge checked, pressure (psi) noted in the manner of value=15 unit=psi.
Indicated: value=110 unit=psi
